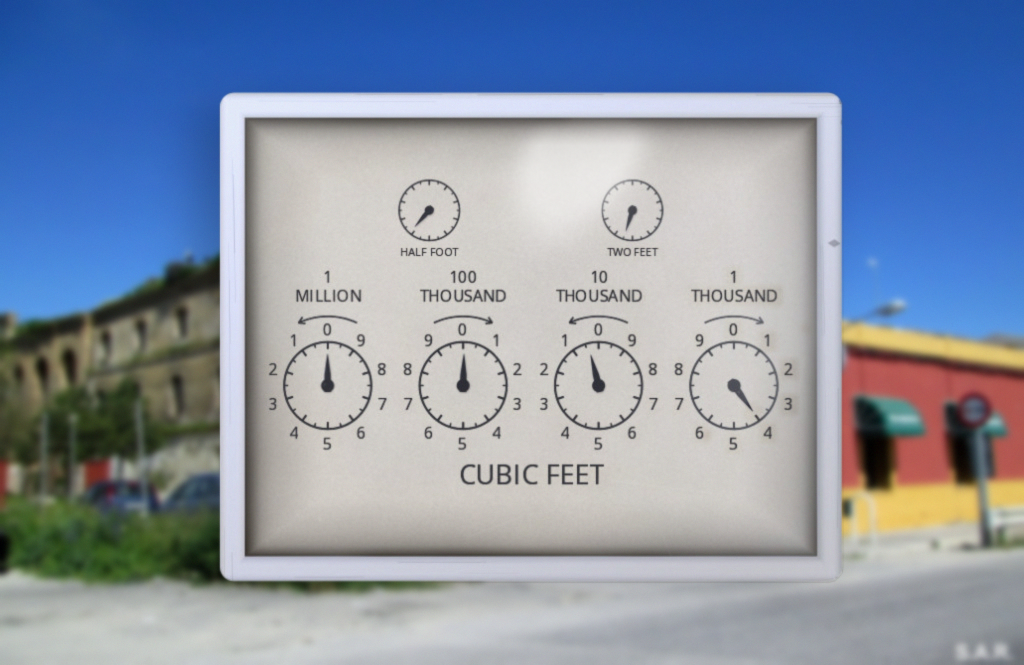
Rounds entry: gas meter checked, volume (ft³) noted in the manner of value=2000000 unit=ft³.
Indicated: value=400 unit=ft³
